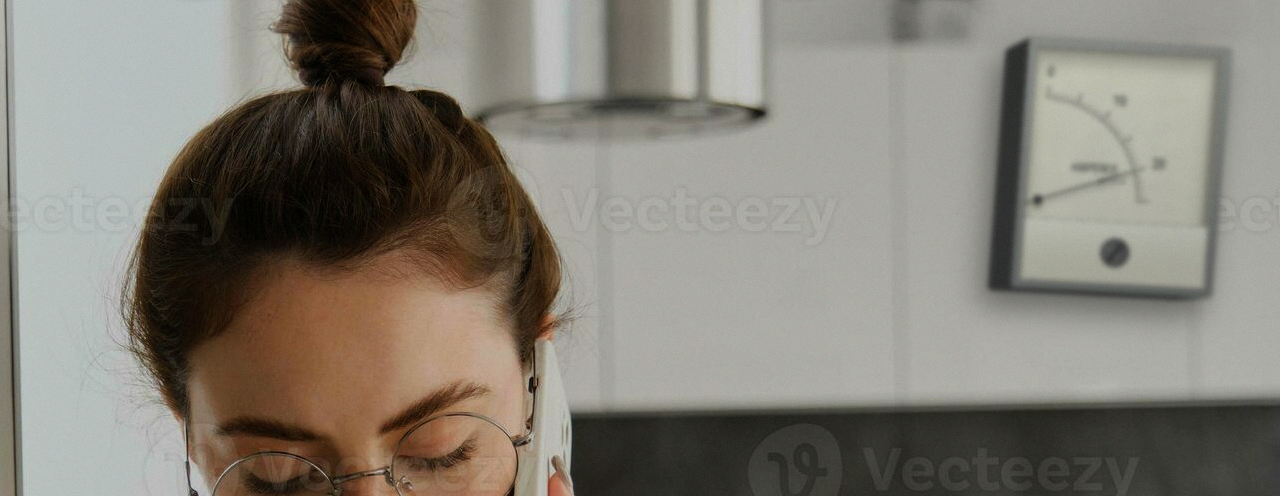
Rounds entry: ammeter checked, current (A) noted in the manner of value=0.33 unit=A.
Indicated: value=20 unit=A
